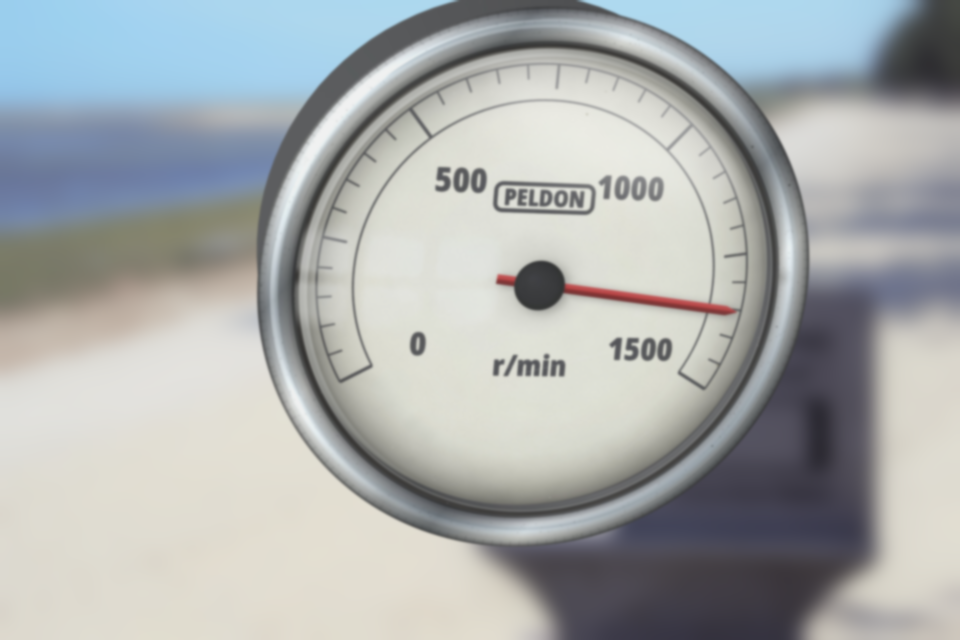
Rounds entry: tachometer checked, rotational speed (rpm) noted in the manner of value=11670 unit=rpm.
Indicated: value=1350 unit=rpm
